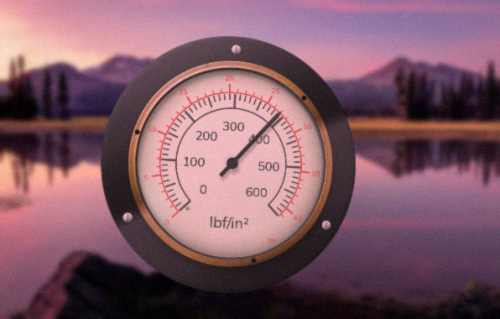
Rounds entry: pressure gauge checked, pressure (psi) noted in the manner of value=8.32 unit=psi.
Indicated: value=390 unit=psi
